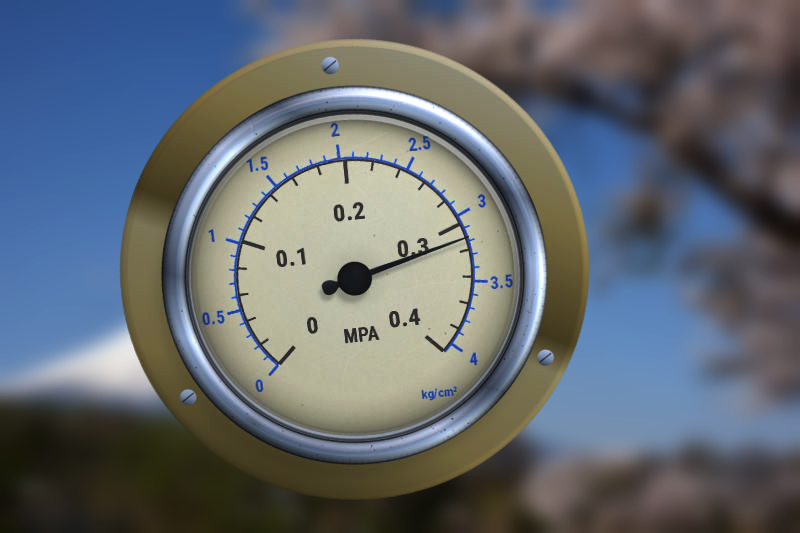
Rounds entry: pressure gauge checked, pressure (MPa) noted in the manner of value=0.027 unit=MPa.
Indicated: value=0.31 unit=MPa
